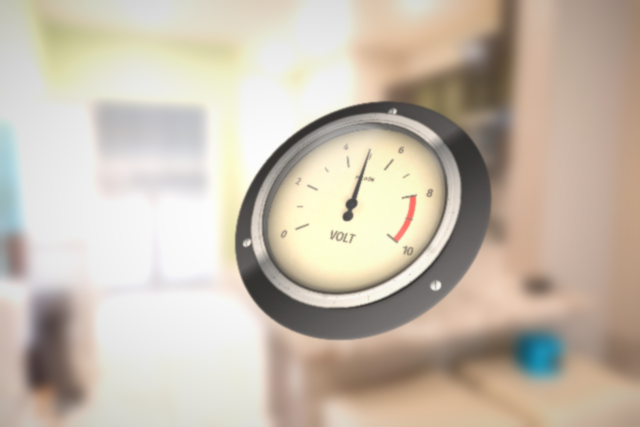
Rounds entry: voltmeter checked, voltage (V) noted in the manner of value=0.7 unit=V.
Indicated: value=5 unit=V
